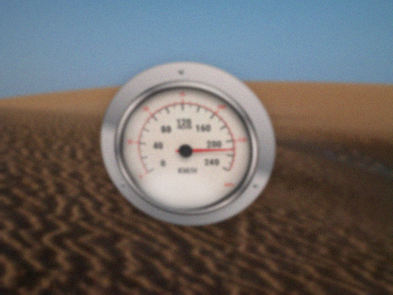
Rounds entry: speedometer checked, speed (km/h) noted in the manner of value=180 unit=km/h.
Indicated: value=210 unit=km/h
